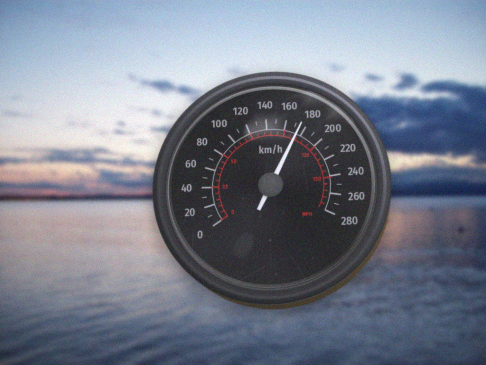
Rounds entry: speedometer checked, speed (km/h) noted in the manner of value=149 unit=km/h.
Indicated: value=175 unit=km/h
